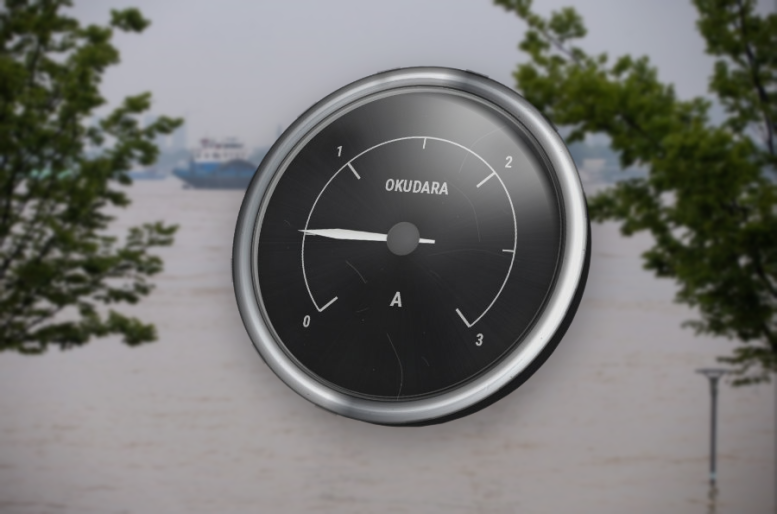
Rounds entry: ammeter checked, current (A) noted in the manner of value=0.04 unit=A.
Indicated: value=0.5 unit=A
